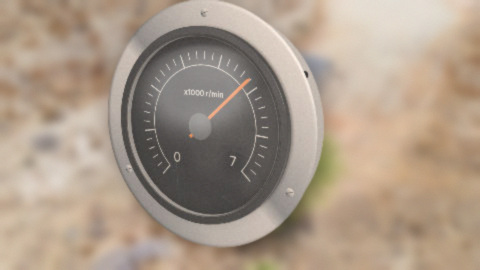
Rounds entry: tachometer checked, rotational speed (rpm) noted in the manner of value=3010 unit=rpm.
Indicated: value=4800 unit=rpm
